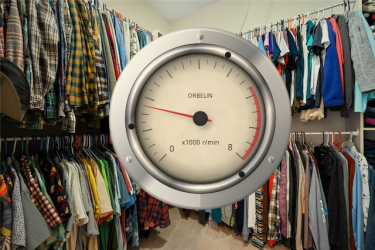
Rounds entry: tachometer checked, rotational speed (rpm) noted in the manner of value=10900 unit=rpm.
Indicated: value=1750 unit=rpm
